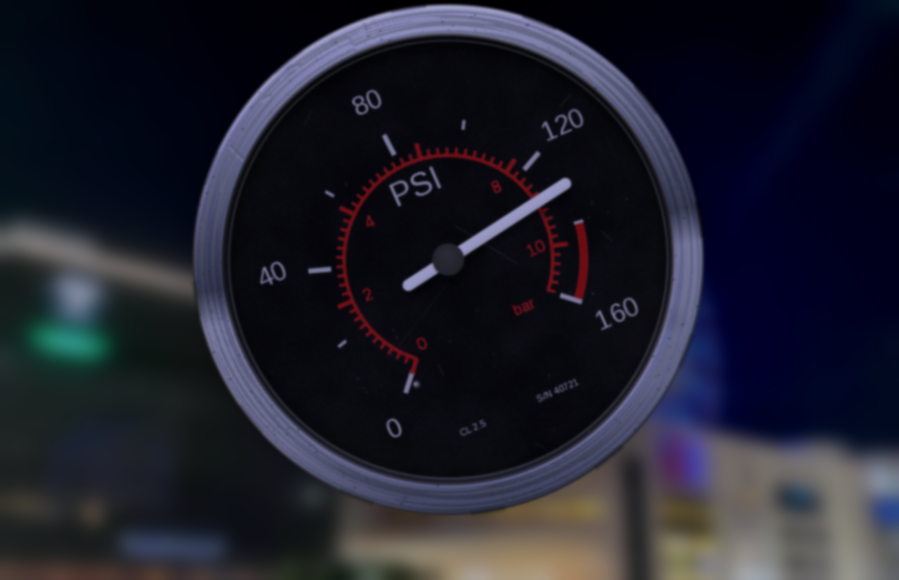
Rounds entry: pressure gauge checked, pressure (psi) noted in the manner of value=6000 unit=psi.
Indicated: value=130 unit=psi
